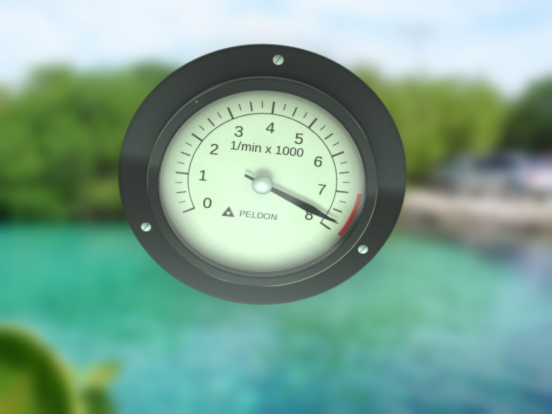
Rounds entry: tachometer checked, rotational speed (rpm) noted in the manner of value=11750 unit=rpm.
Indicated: value=7750 unit=rpm
